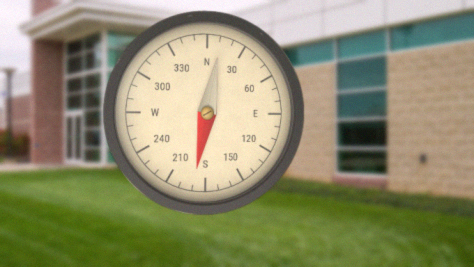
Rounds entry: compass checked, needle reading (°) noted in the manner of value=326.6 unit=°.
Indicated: value=190 unit=°
